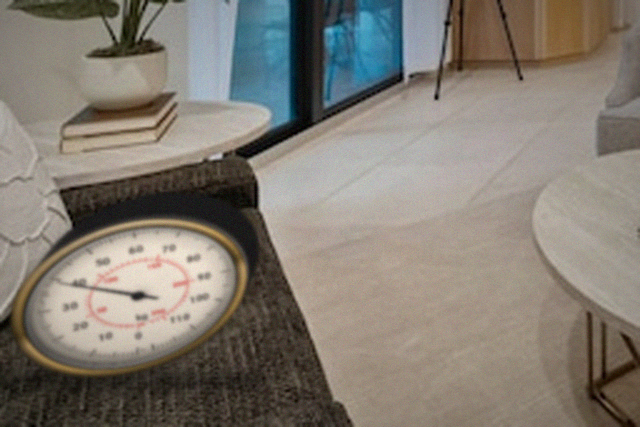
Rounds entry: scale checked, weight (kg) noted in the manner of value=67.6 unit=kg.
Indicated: value=40 unit=kg
